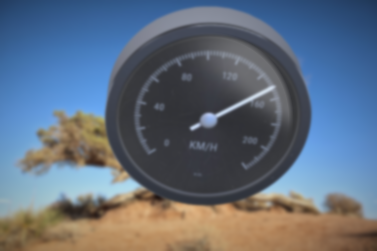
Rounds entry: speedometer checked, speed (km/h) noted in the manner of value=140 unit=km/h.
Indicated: value=150 unit=km/h
